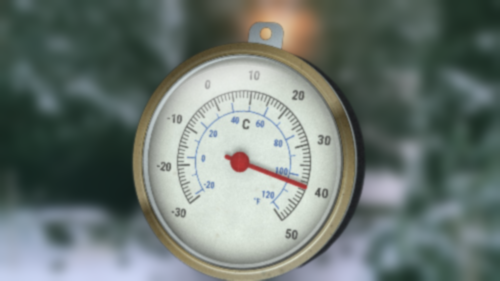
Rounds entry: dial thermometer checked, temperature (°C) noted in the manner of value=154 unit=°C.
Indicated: value=40 unit=°C
